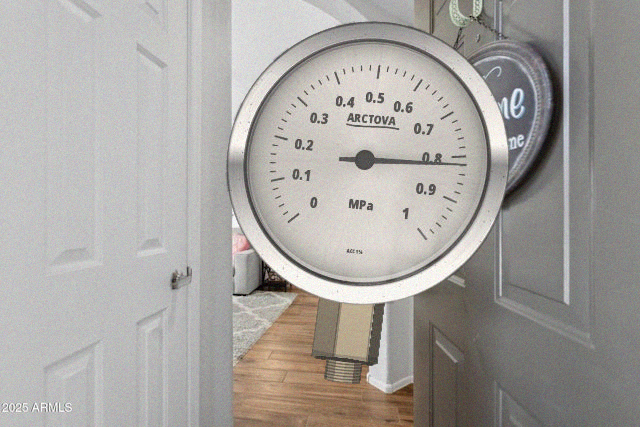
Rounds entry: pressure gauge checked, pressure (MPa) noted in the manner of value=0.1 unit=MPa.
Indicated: value=0.82 unit=MPa
